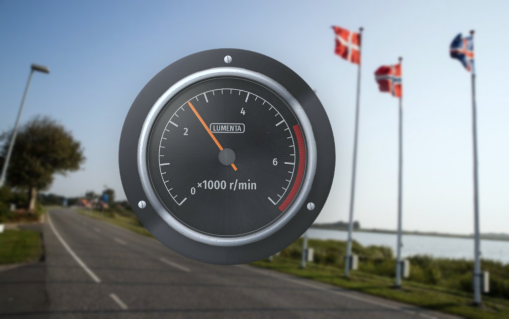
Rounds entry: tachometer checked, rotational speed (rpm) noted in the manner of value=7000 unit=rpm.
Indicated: value=2600 unit=rpm
